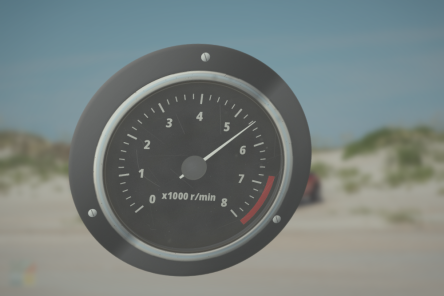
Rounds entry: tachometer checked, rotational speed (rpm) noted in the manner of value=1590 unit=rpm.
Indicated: value=5400 unit=rpm
